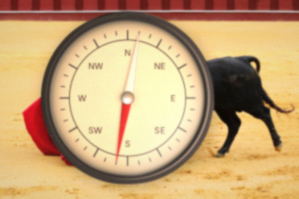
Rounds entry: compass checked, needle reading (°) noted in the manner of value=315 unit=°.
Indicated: value=190 unit=°
